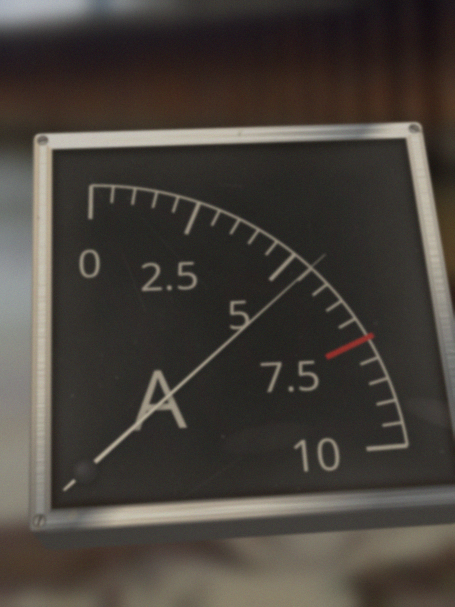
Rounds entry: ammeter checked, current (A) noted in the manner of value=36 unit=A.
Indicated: value=5.5 unit=A
